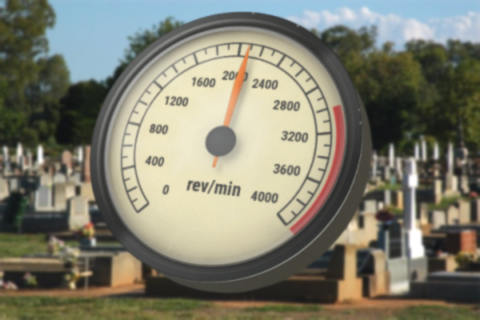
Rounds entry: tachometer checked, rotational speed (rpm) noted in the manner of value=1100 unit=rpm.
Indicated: value=2100 unit=rpm
